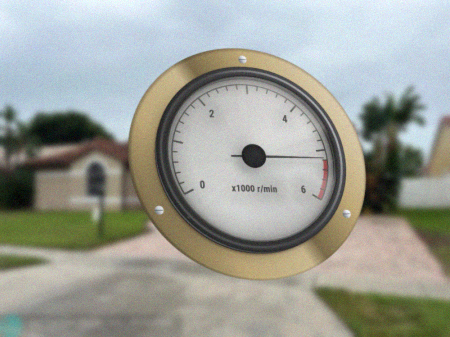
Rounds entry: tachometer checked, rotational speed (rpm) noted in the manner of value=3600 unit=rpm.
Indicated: value=5200 unit=rpm
